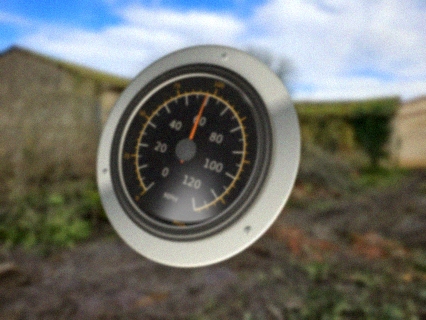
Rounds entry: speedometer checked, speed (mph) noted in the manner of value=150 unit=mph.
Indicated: value=60 unit=mph
